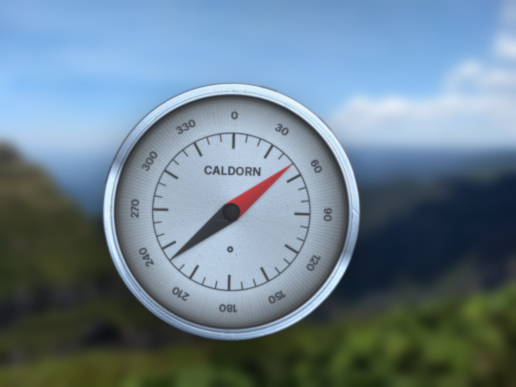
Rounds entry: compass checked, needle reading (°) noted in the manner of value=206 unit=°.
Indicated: value=50 unit=°
